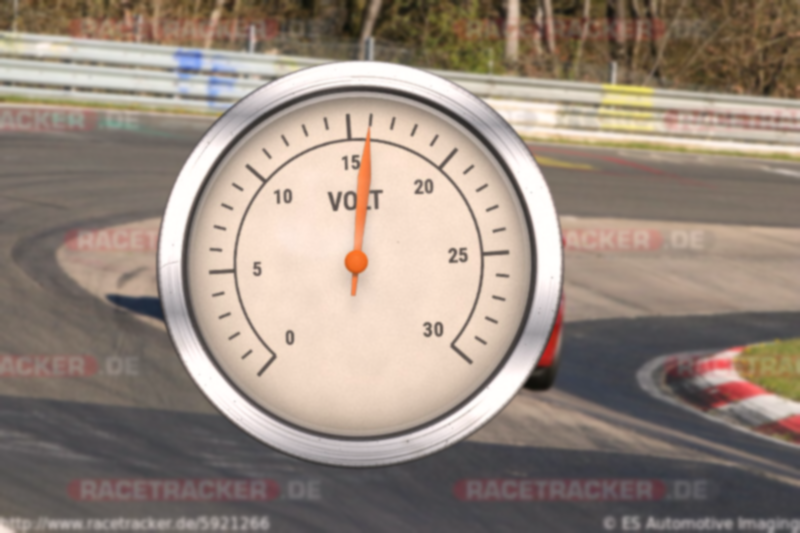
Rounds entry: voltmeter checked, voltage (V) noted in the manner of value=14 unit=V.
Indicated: value=16 unit=V
